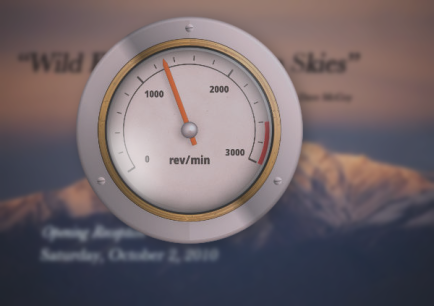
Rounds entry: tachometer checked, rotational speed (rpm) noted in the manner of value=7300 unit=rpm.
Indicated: value=1300 unit=rpm
